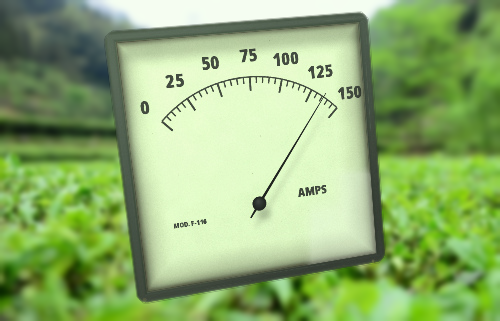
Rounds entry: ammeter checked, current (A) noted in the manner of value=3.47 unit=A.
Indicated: value=135 unit=A
